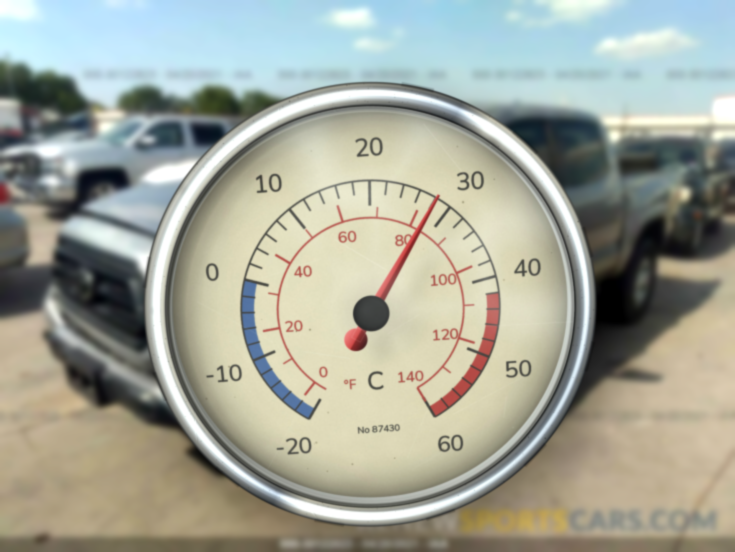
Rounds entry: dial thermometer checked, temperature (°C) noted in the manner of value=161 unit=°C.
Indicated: value=28 unit=°C
